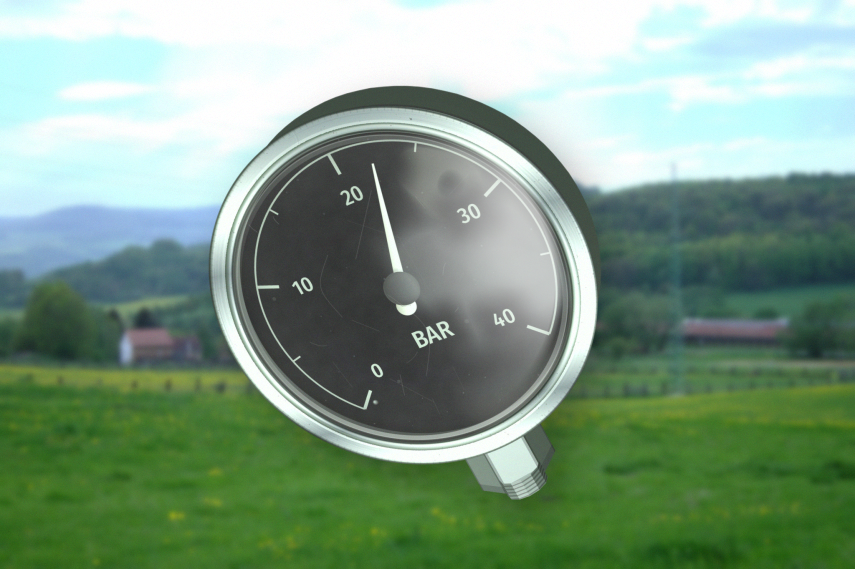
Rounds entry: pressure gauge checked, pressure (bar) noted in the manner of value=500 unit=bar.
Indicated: value=22.5 unit=bar
